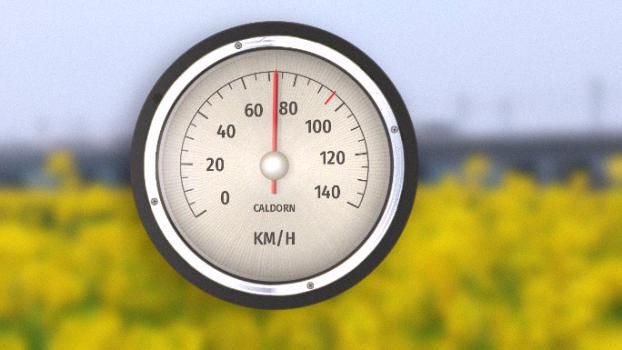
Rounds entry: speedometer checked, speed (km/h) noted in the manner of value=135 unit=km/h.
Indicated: value=72.5 unit=km/h
